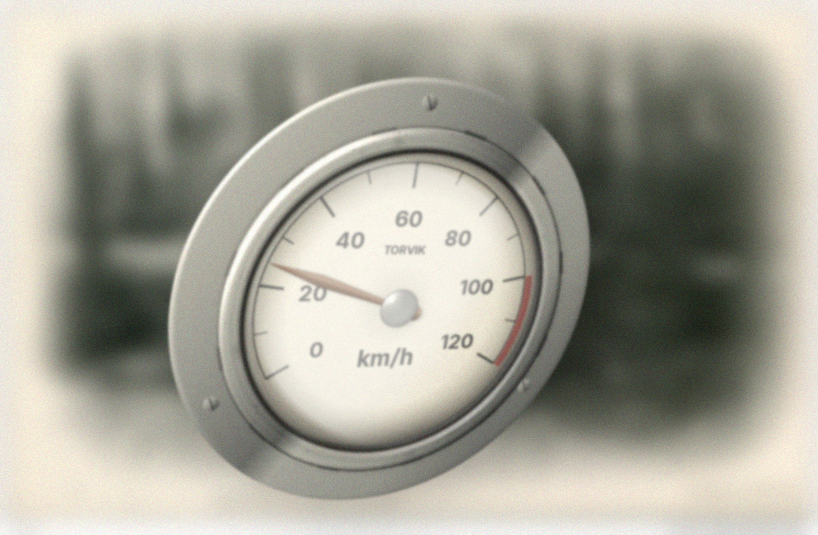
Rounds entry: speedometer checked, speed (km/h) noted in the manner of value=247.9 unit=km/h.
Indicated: value=25 unit=km/h
